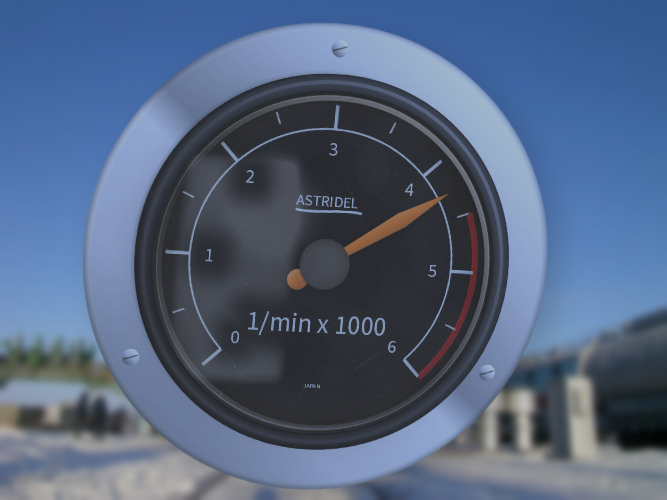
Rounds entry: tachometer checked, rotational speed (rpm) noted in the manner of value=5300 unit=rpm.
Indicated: value=4250 unit=rpm
